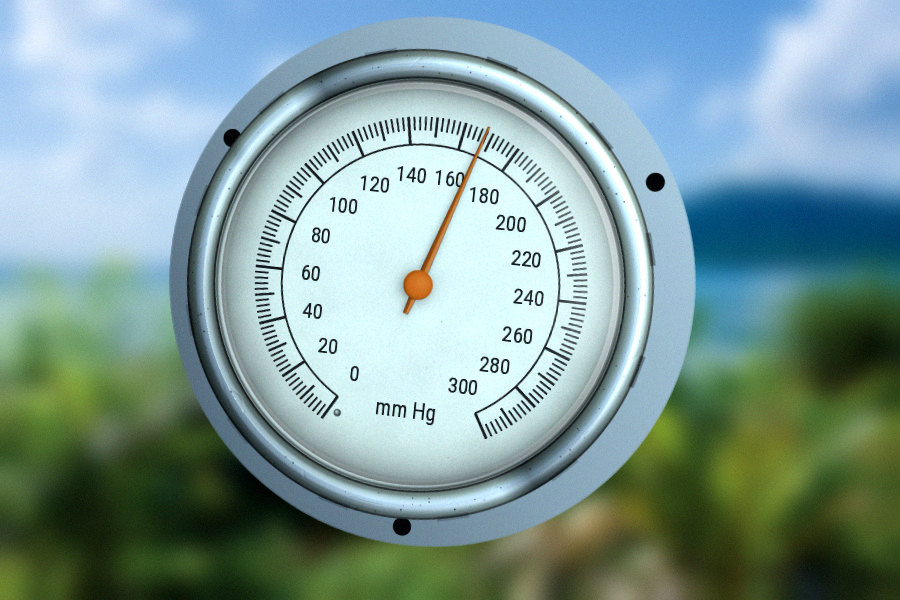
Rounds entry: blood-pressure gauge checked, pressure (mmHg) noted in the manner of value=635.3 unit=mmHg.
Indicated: value=168 unit=mmHg
